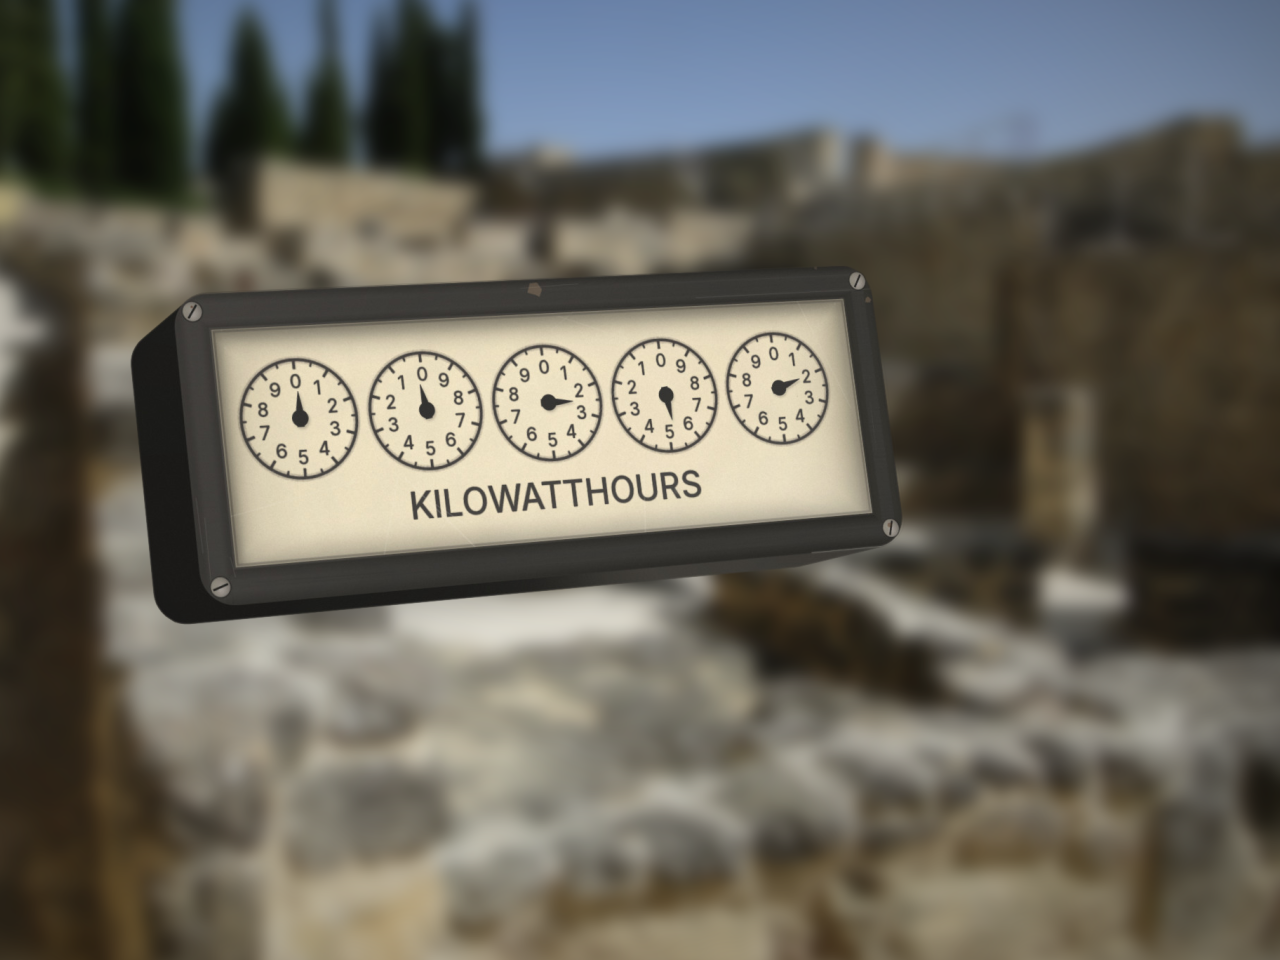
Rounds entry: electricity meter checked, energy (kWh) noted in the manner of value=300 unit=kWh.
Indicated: value=252 unit=kWh
